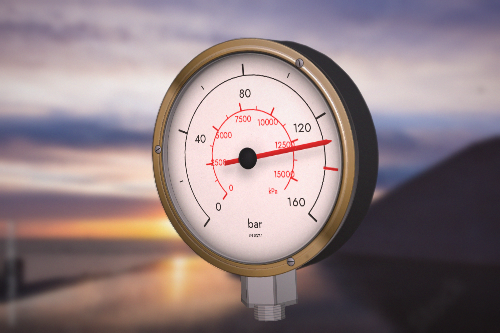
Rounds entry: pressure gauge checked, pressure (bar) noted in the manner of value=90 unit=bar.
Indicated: value=130 unit=bar
